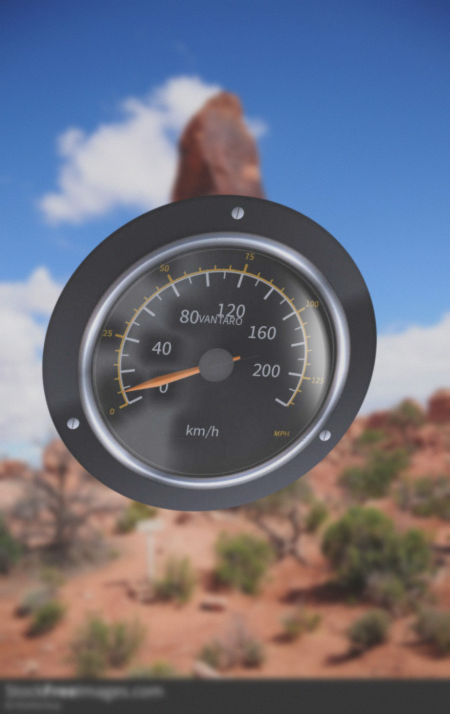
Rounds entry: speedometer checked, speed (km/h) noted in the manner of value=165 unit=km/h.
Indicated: value=10 unit=km/h
